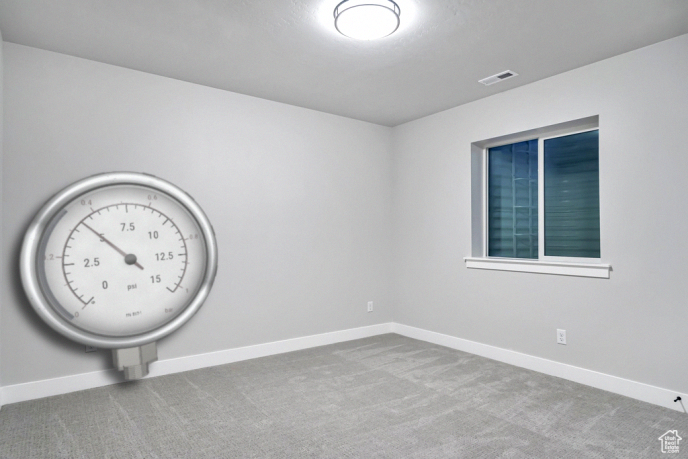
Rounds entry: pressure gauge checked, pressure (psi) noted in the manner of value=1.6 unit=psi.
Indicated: value=5 unit=psi
